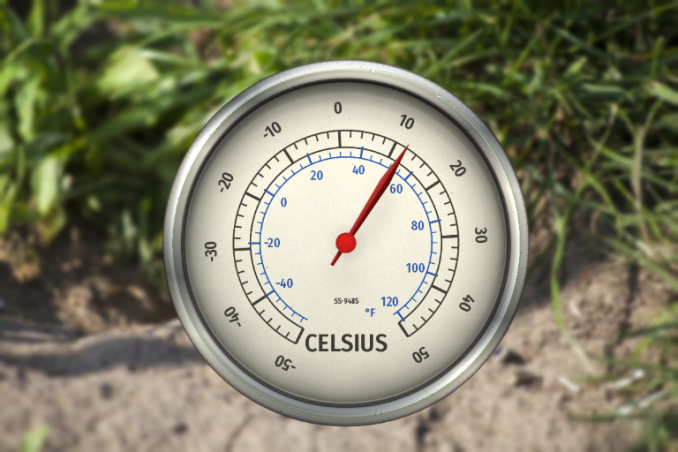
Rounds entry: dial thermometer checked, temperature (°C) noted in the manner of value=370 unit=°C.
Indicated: value=12 unit=°C
